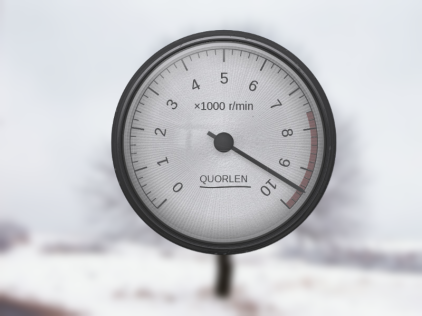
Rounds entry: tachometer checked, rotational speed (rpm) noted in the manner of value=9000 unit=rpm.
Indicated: value=9500 unit=rpm
